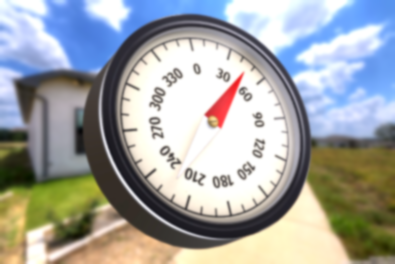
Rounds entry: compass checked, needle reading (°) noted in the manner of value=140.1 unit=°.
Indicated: value=45 unit=°
